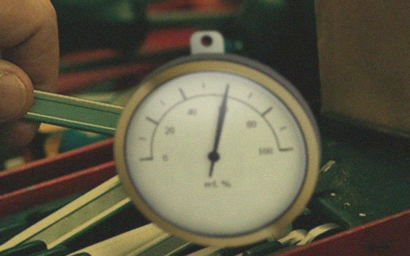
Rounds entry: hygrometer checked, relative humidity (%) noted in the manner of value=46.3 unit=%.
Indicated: value=60 unit=%
